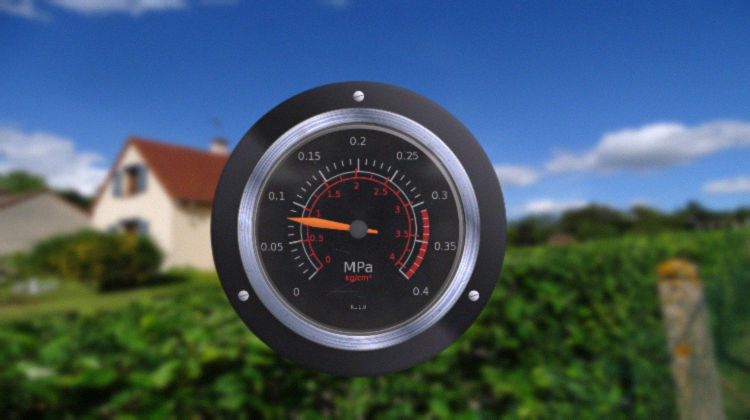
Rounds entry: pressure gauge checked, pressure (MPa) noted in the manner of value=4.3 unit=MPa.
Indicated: value=0.08 unit=MPa
